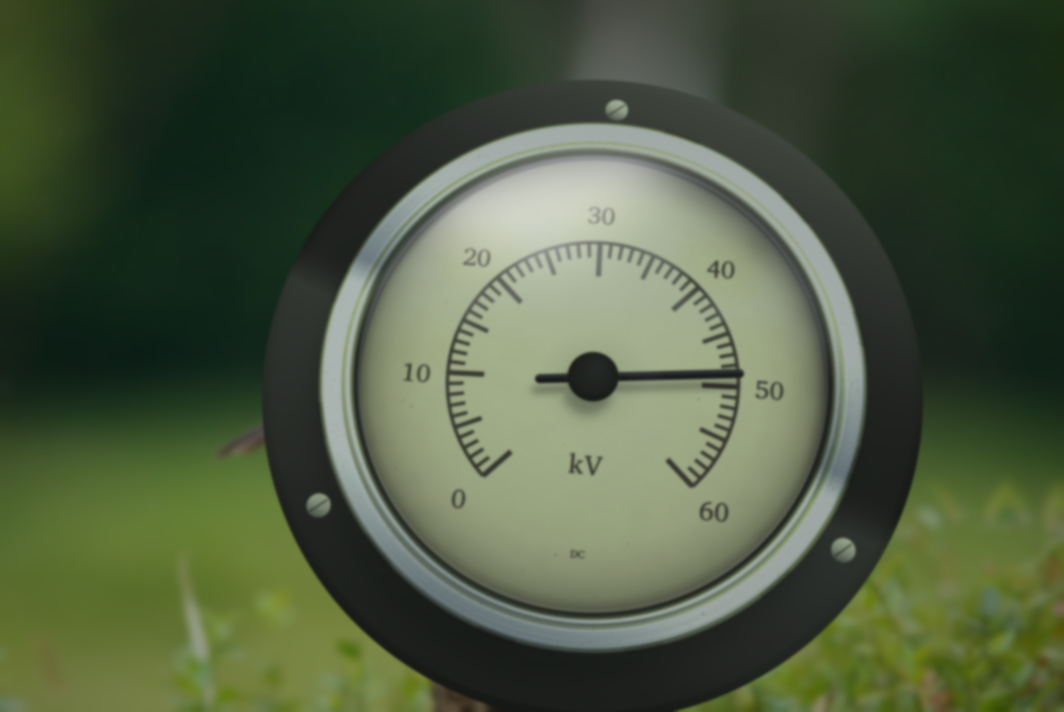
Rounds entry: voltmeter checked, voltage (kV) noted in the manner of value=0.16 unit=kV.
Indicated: value=49 unit=kV
